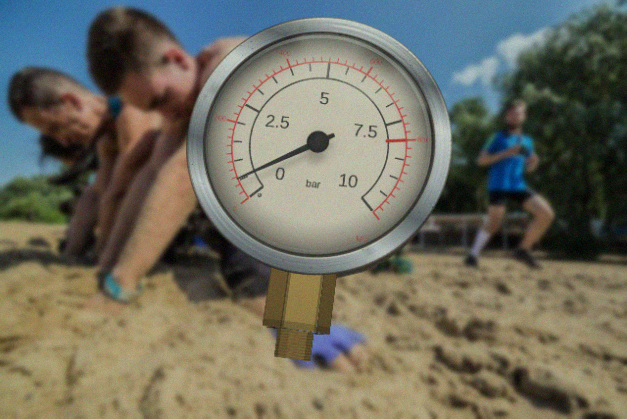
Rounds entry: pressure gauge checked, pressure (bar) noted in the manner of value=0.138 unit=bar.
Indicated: value=0.5 unit=bar
